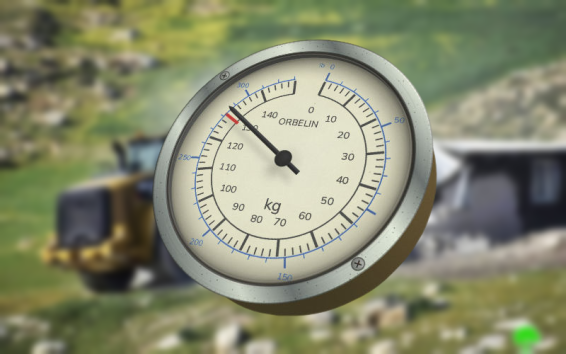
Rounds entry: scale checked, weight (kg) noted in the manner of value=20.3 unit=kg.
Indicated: value=130 unit=kg
